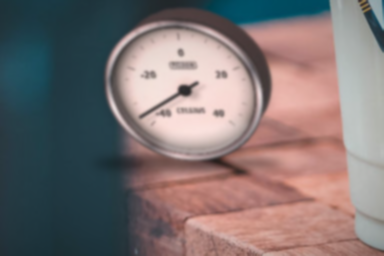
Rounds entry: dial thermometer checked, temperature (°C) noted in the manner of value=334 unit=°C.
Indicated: value=-36 unit=°C
